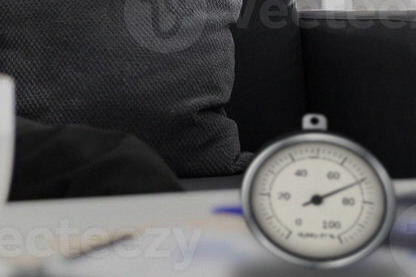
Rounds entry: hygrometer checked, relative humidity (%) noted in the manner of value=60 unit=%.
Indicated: value=70 unit=%
